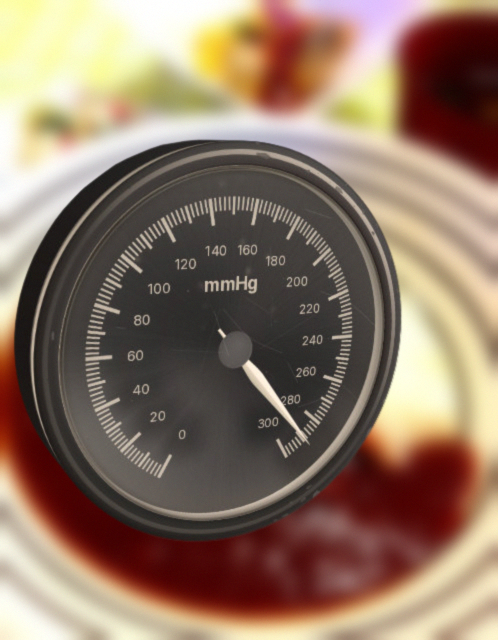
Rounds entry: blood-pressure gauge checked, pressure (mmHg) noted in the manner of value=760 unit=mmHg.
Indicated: value=290 unit=mmHg
